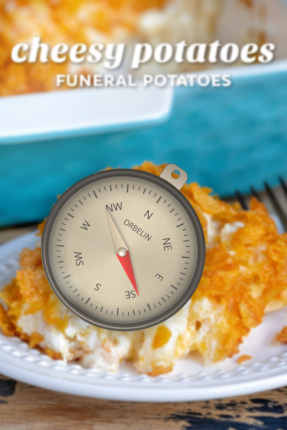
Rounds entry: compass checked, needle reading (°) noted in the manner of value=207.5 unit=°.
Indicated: value=125 unit=°
